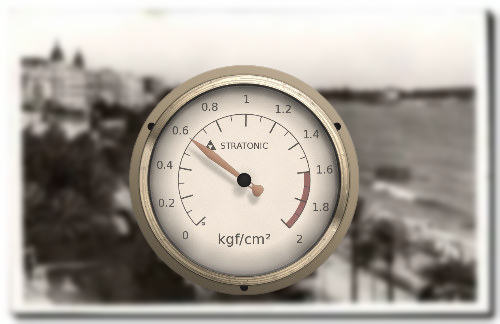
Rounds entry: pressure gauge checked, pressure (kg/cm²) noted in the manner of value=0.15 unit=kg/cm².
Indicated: value=0.6 unit=kg/cm²
